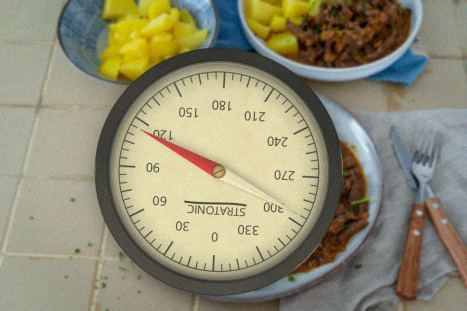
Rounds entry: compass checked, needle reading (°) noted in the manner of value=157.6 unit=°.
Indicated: value=115 unit=°
